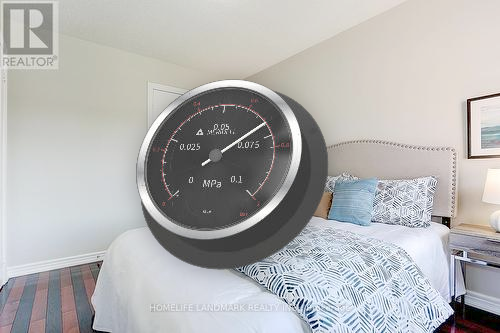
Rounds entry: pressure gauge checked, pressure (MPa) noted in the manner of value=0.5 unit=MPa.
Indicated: value=0.07 unit=MPa
